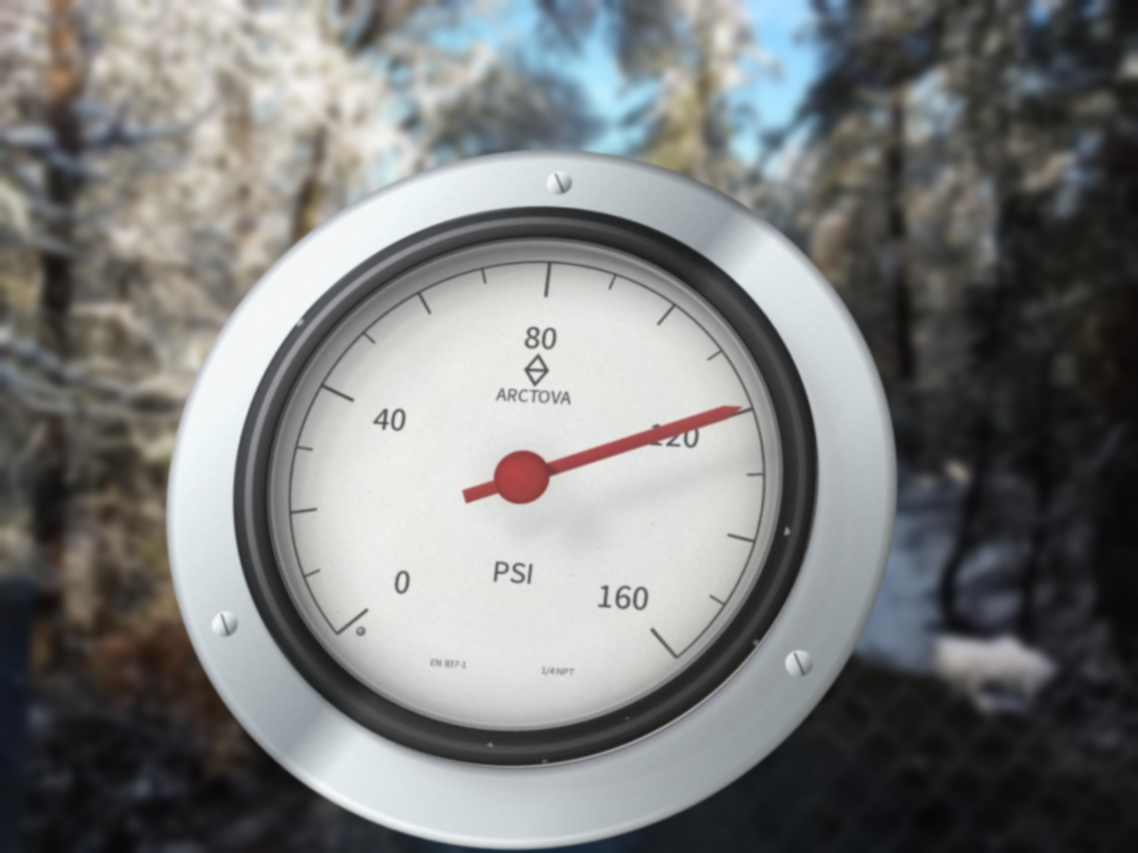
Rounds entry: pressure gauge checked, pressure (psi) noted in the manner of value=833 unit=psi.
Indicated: value=120 unit=psi
